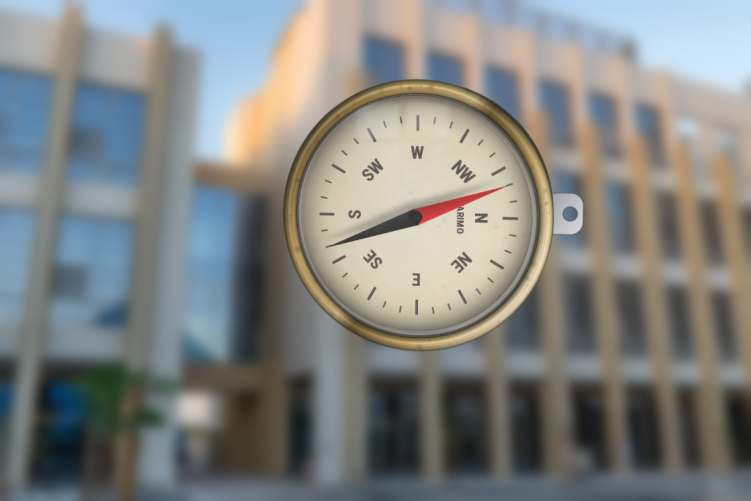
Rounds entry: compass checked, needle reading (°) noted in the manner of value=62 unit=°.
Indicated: value=340 unit=°
